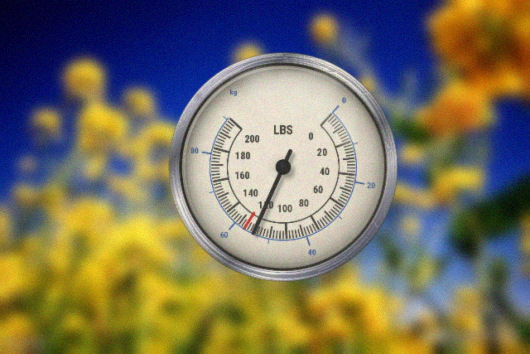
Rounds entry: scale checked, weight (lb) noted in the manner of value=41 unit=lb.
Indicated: value=120 unit=lb
